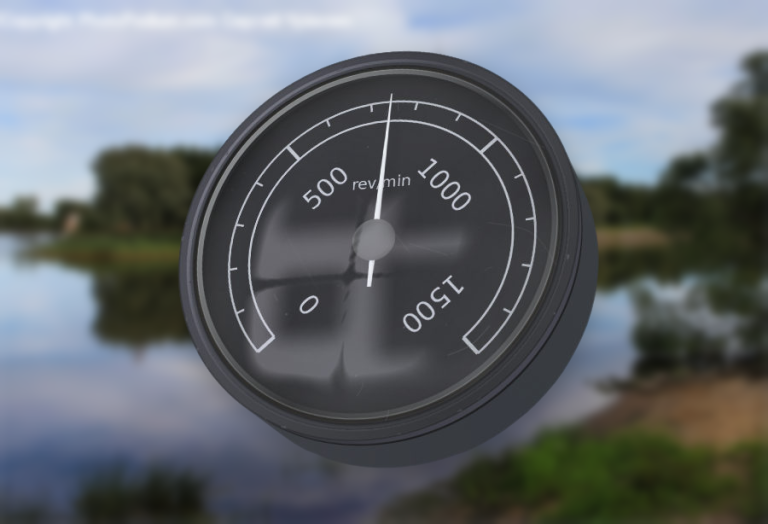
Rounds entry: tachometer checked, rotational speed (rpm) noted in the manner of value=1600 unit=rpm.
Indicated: value=750 unit=rpm
